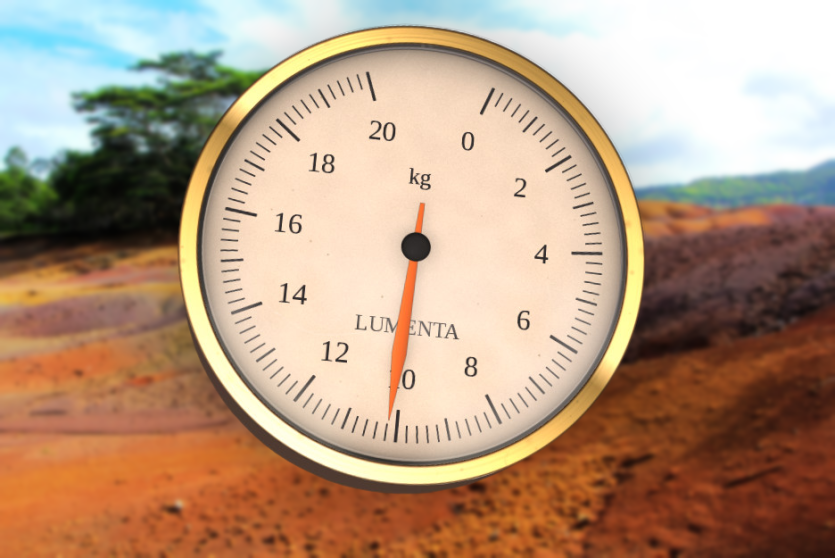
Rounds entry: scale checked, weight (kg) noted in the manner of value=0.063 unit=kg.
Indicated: value=10.2 unit=kg
